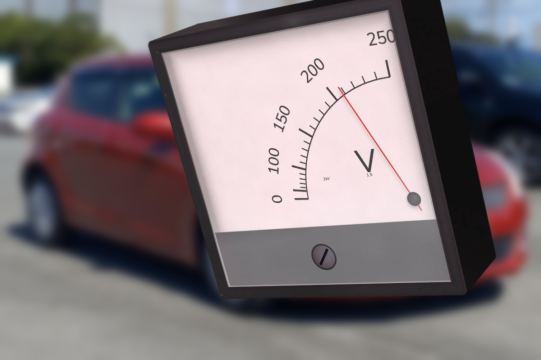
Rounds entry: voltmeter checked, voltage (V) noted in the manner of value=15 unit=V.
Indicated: value=210 unit=V
